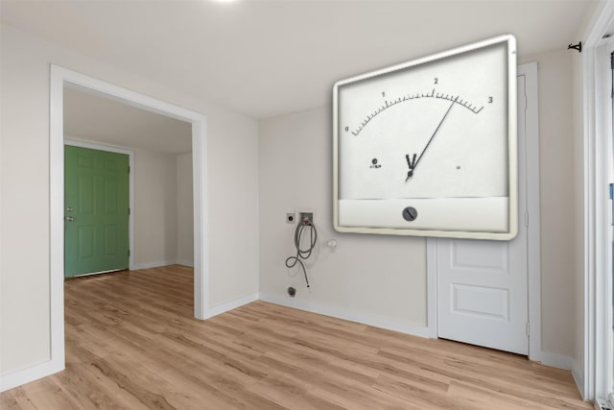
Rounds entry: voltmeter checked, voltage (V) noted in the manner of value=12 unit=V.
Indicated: value=2.5 unit=V
